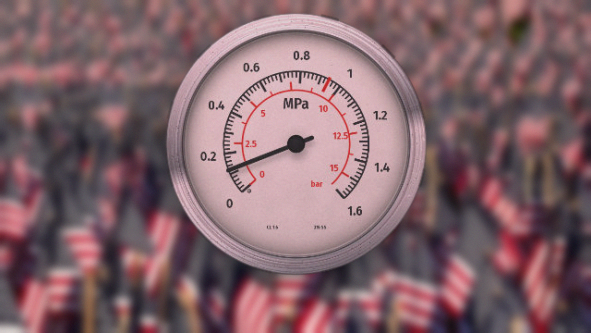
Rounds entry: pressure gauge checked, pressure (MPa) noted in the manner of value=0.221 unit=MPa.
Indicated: value=0.12 unit=MPa
